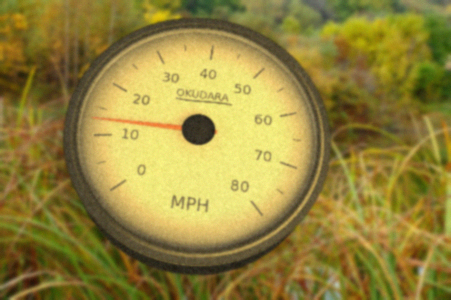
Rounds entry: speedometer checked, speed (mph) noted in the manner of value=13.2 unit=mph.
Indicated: value=12.5 unit=mph
